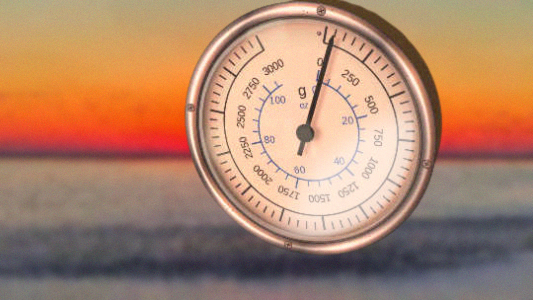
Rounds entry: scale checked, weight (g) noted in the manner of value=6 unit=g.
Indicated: value=50 unit=g
